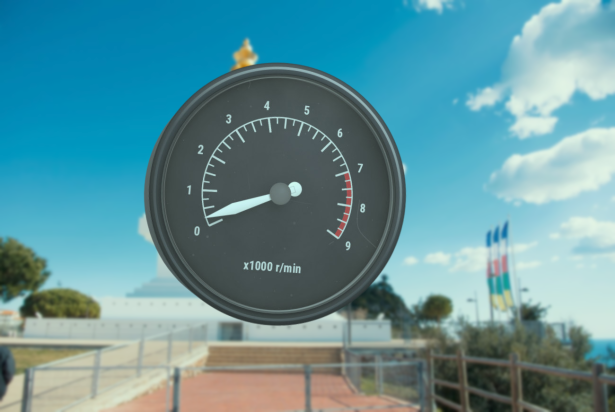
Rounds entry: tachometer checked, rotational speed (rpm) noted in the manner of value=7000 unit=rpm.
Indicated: value=250 unit=rpm
